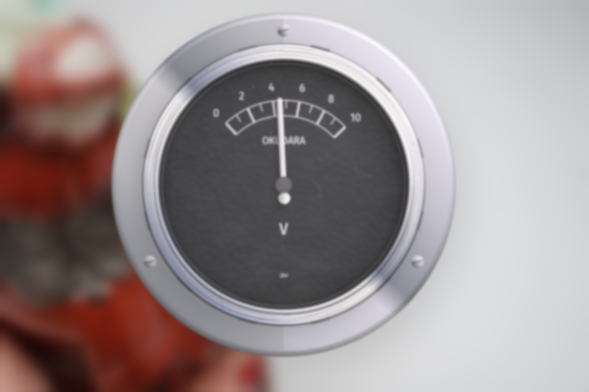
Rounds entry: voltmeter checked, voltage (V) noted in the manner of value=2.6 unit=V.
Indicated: value=4.5 unit=V
